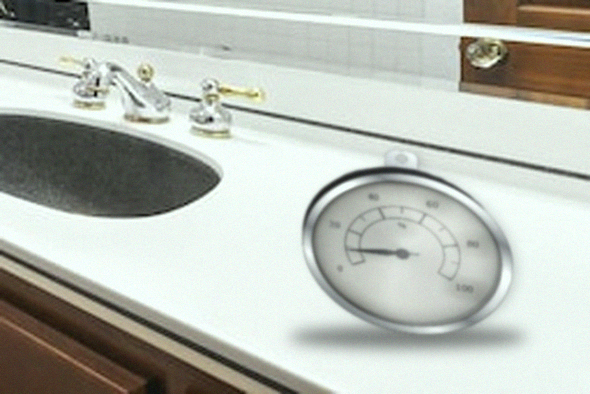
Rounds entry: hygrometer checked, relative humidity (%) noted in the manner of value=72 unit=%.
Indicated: value=10 unit=%
